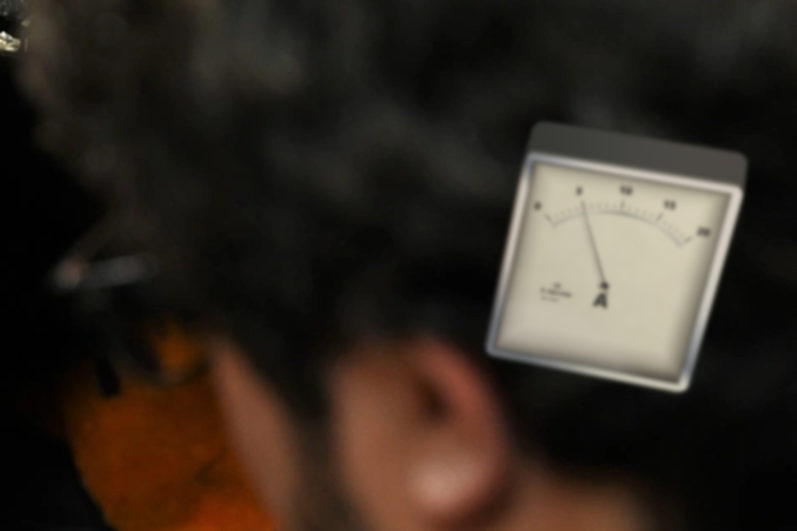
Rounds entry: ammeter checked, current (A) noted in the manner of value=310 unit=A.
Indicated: value=5 unit=A
